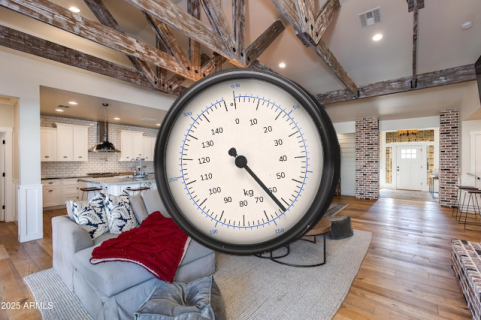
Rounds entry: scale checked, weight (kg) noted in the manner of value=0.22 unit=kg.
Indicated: value=62 unit=kg
